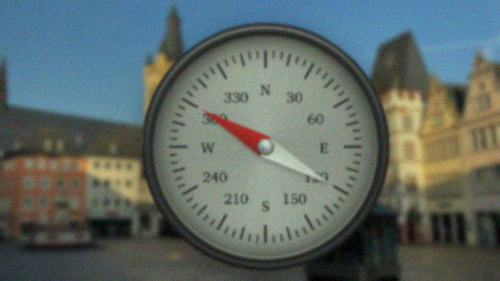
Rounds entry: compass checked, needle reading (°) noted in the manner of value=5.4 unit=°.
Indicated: value=300 unit=°
